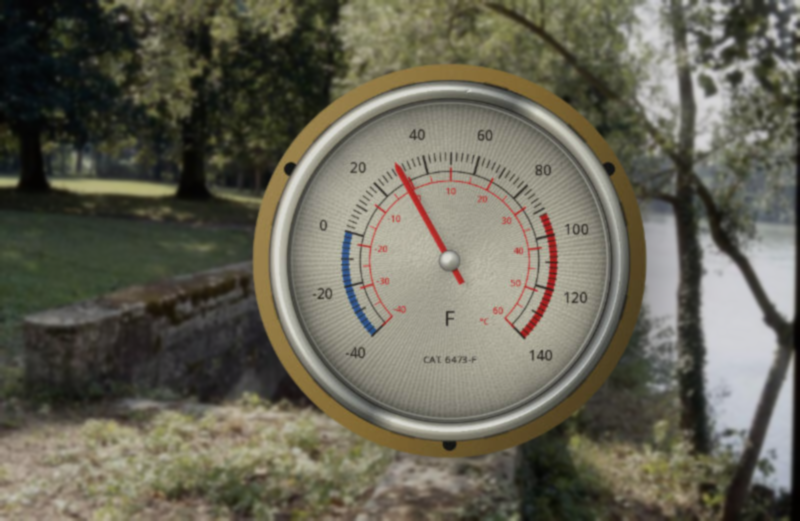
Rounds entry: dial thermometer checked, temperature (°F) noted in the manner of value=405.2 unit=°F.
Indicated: value=30 unit=°F
